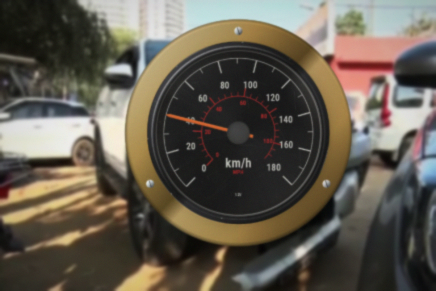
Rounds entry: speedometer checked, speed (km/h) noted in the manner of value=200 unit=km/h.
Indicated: value=40 unit=km/h
